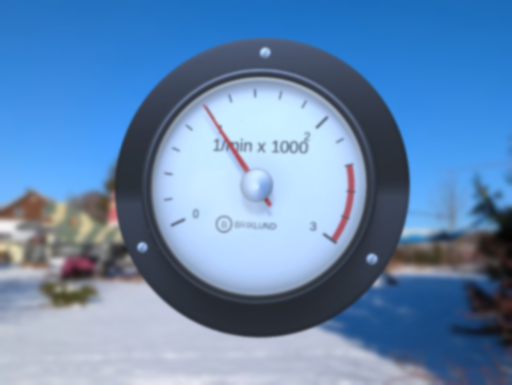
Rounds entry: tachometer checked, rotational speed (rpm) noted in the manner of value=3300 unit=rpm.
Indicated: value=1000 unit=rpm
